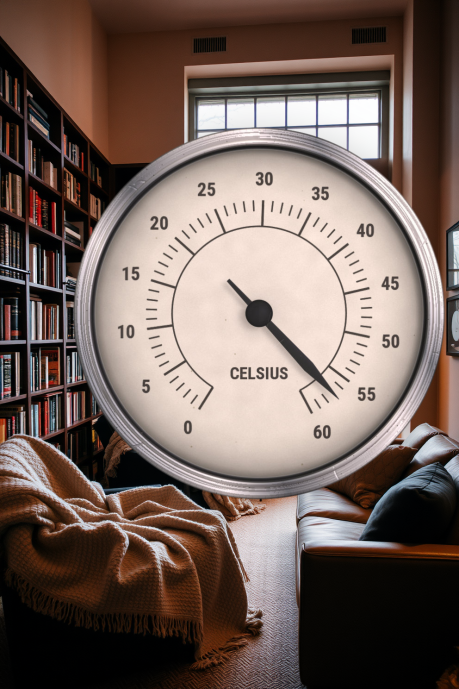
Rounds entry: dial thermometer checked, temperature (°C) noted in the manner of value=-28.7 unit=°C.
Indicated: value=57 unit=°C
